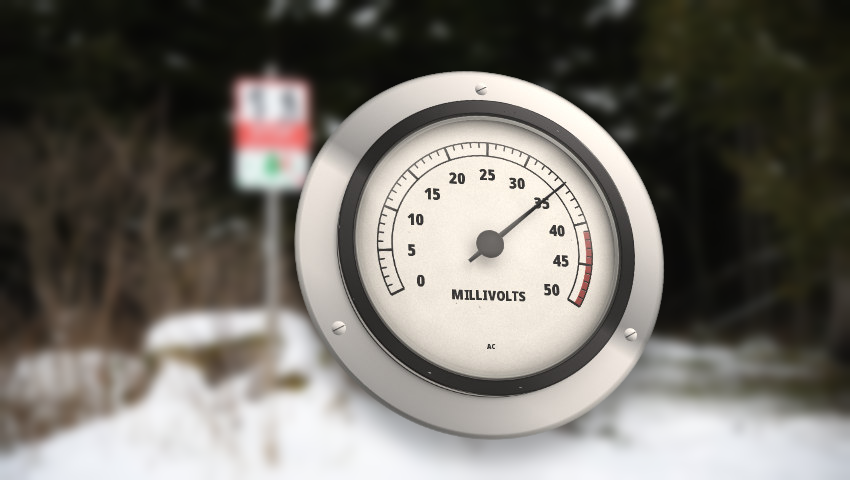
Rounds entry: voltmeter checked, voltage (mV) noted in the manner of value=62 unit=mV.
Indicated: value=35 unit=mV
